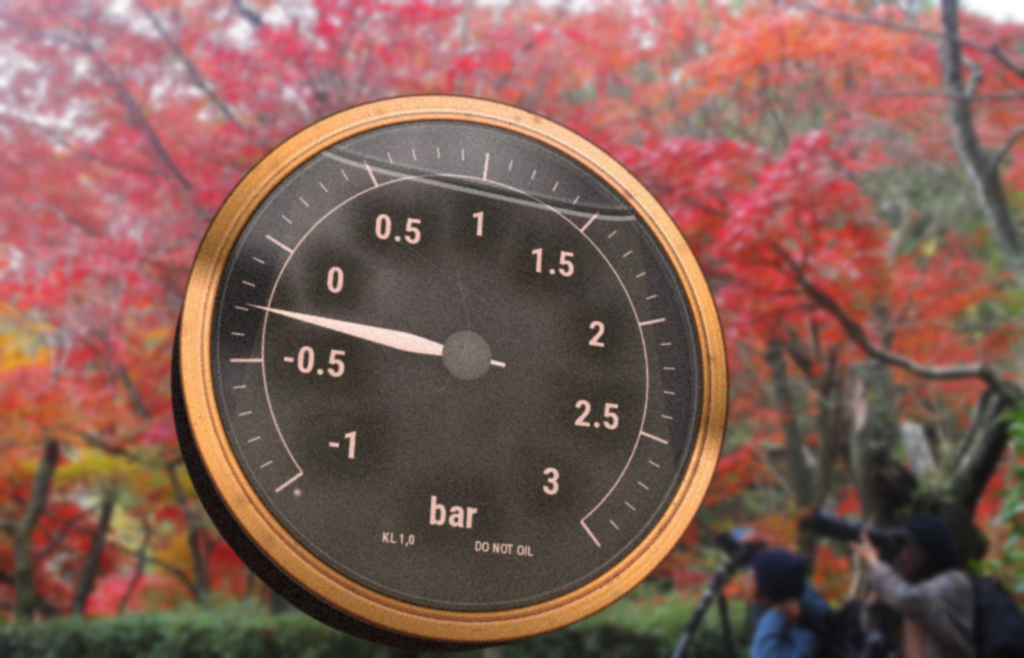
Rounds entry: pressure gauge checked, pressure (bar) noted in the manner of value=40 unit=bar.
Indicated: value=-0.3 unit=bar
